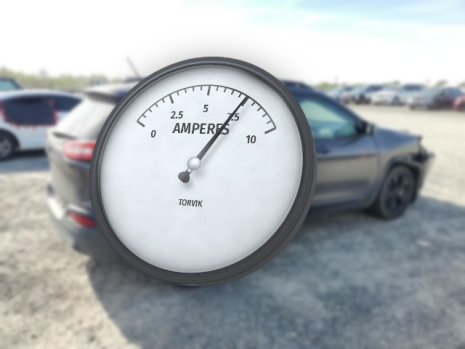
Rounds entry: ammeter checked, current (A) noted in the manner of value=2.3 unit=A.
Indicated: value=7.5 unit=A
